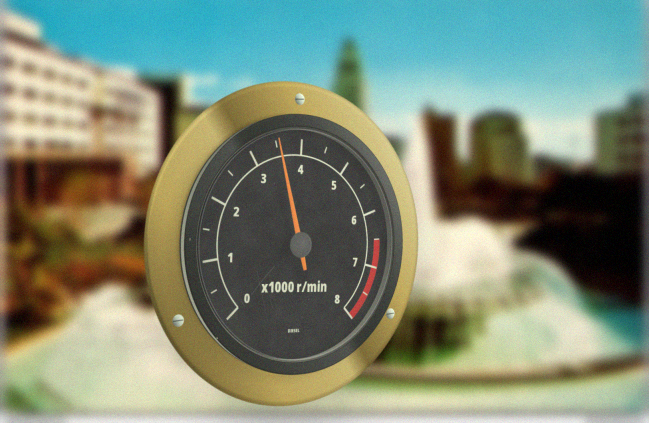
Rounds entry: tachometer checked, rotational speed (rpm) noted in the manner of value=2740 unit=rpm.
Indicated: value=3500 unit=rpm
